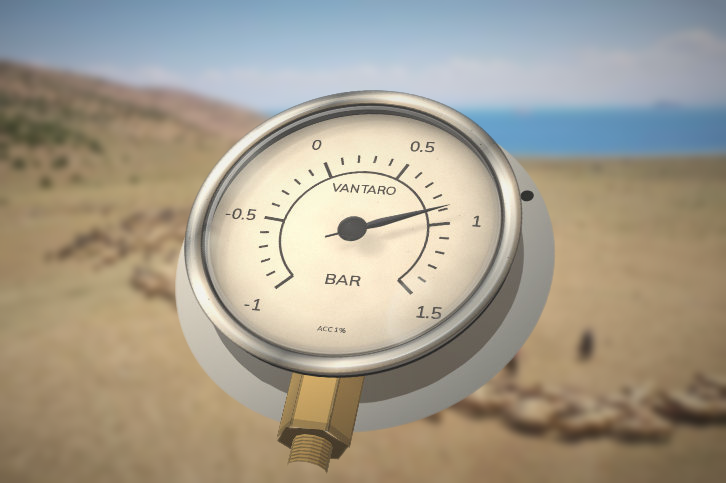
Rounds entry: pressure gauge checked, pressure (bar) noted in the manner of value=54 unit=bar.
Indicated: value=0.9 unit=bar
